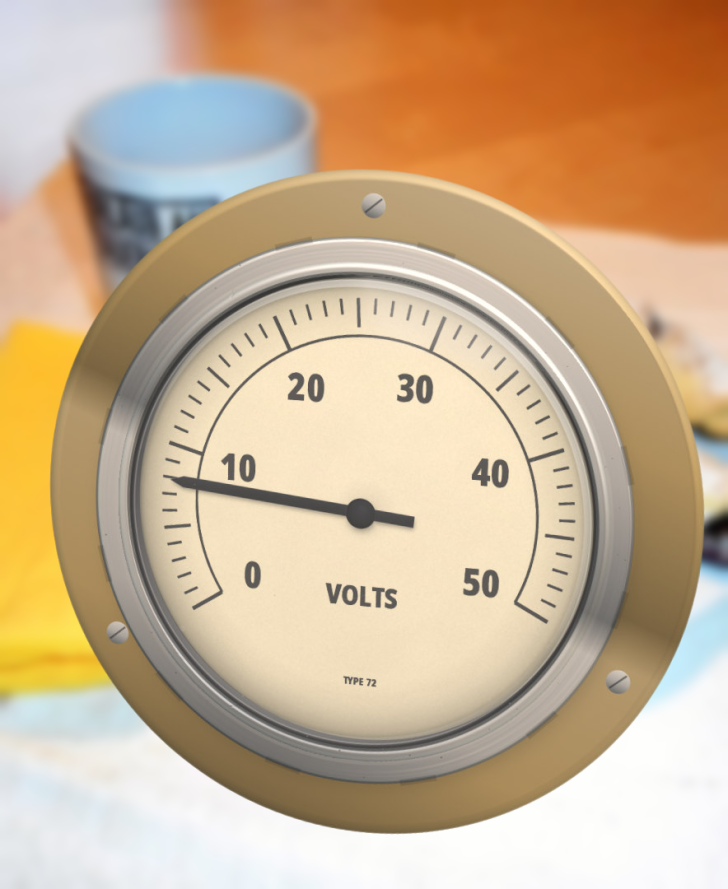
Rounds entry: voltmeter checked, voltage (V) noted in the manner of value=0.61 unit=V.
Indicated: value=8 unit=V
